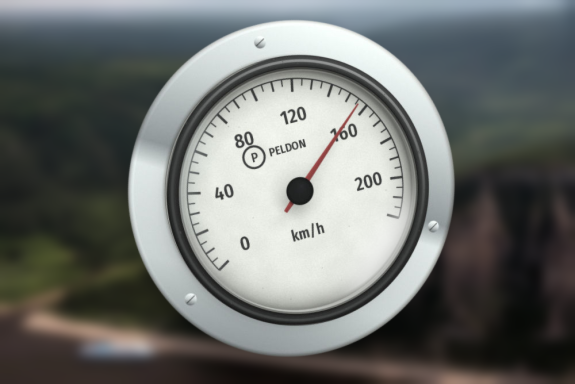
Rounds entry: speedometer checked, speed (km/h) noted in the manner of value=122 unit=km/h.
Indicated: value=155 unit=km/h
